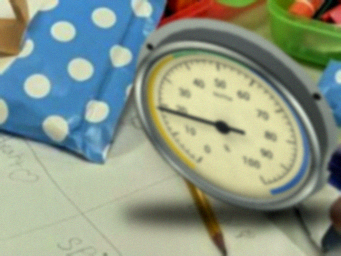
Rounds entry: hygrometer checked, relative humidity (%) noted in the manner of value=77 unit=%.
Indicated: value=20 unit=%
